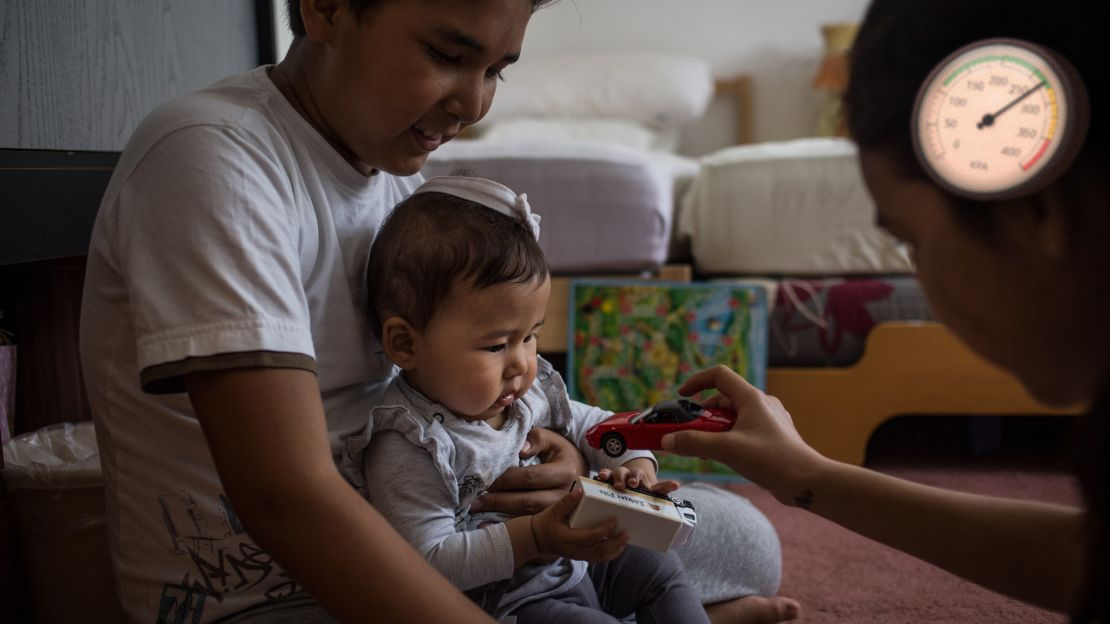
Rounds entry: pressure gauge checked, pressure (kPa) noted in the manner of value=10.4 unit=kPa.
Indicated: value=270 unit=kPa
